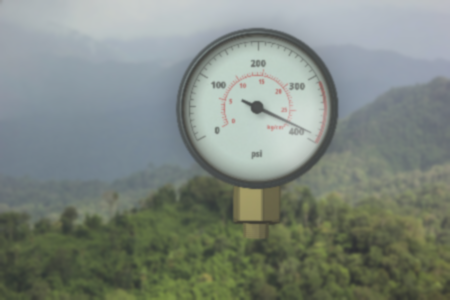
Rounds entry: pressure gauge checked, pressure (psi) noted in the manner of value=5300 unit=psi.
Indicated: value=390 unit=psi
